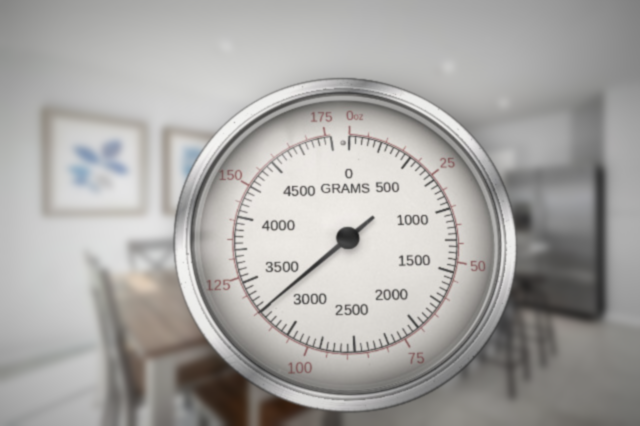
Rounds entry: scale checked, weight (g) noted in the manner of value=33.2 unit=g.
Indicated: value=3250 unit=g
